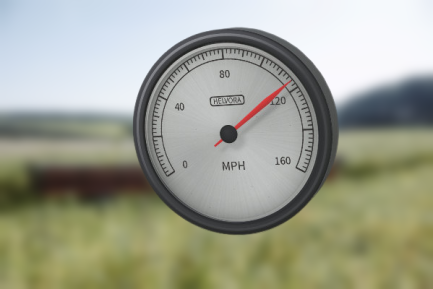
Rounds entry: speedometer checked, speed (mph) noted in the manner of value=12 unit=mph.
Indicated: value=116 unit=mph
